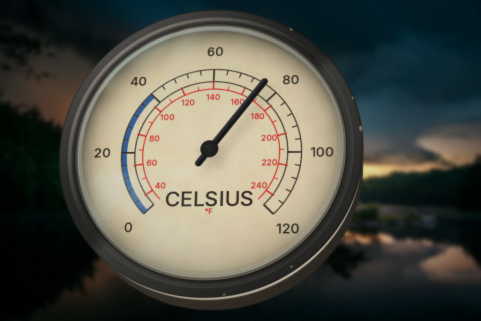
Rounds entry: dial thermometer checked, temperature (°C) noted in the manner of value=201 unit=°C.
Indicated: value=76 unit=°C
